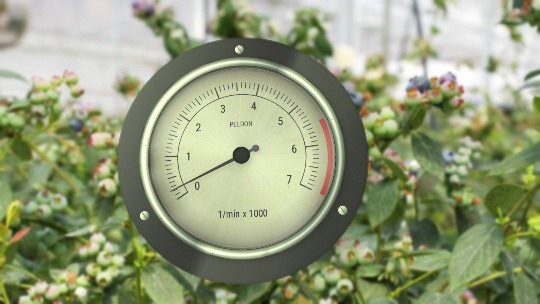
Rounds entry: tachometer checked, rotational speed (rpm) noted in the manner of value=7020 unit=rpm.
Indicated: value=200 unit=rpm
